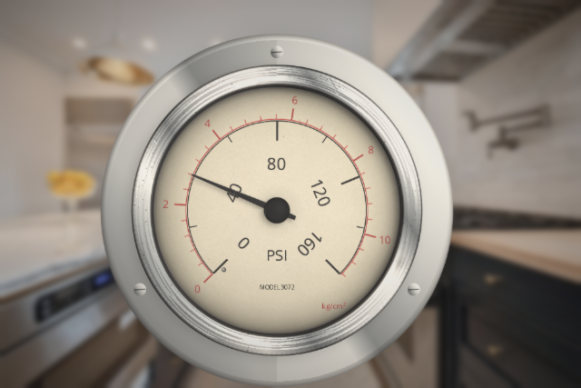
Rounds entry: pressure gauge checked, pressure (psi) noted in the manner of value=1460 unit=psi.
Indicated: value=40 unit=psi
